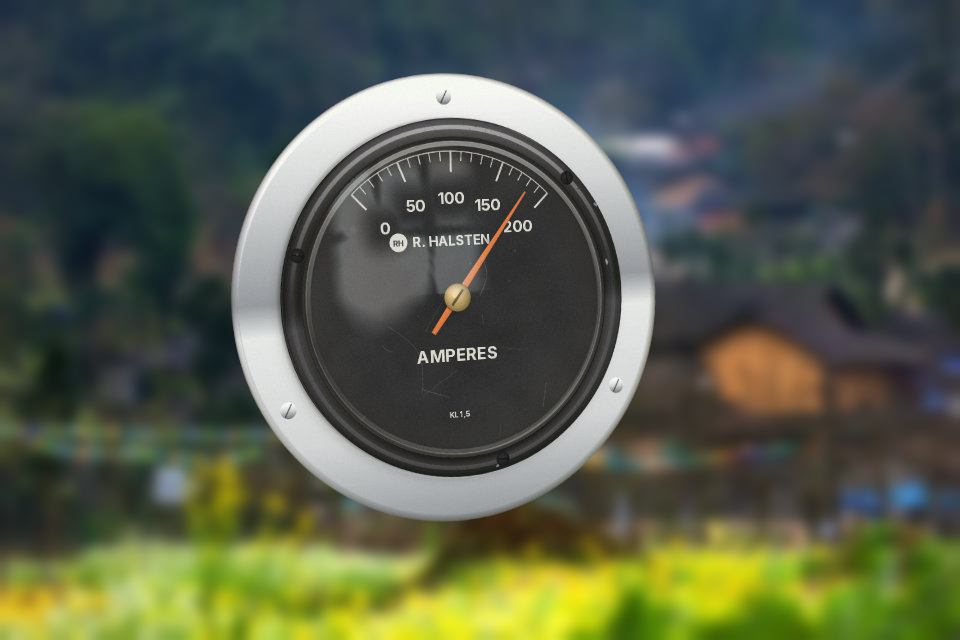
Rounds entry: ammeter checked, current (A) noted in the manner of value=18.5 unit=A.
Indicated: value=180 unit=A
